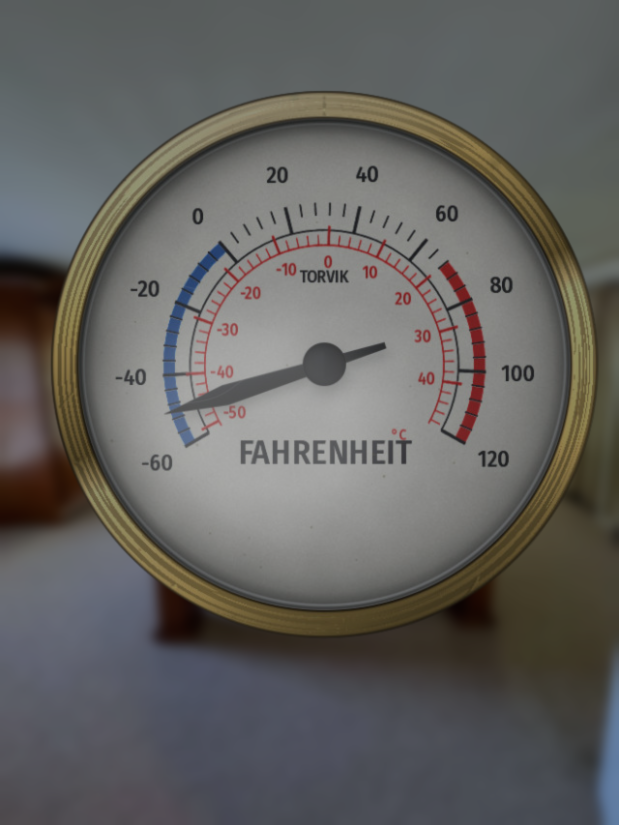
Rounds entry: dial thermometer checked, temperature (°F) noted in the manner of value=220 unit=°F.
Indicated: value=-50 unit=°F
